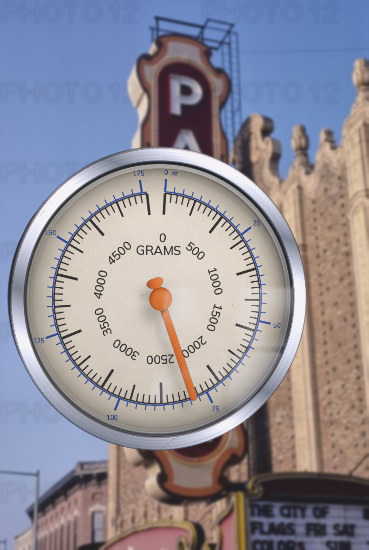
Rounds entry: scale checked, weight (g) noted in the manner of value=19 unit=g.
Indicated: value=2250 unit=g
